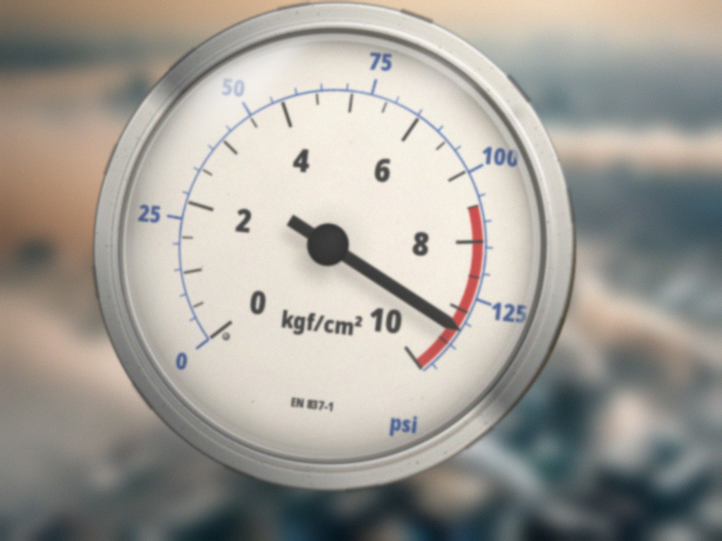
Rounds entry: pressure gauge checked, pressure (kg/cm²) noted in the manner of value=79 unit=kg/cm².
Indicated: value=9.25 unit=kg/cm²
